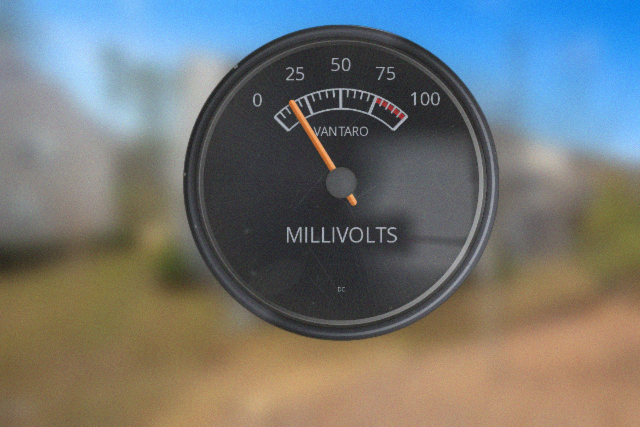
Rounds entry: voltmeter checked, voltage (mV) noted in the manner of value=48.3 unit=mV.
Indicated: value=15 unit=mV
